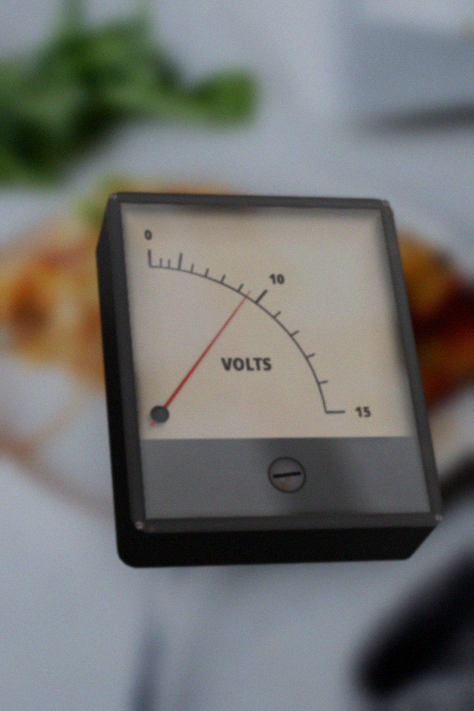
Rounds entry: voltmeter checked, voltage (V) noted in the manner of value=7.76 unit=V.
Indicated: value=9.5 unit=V
